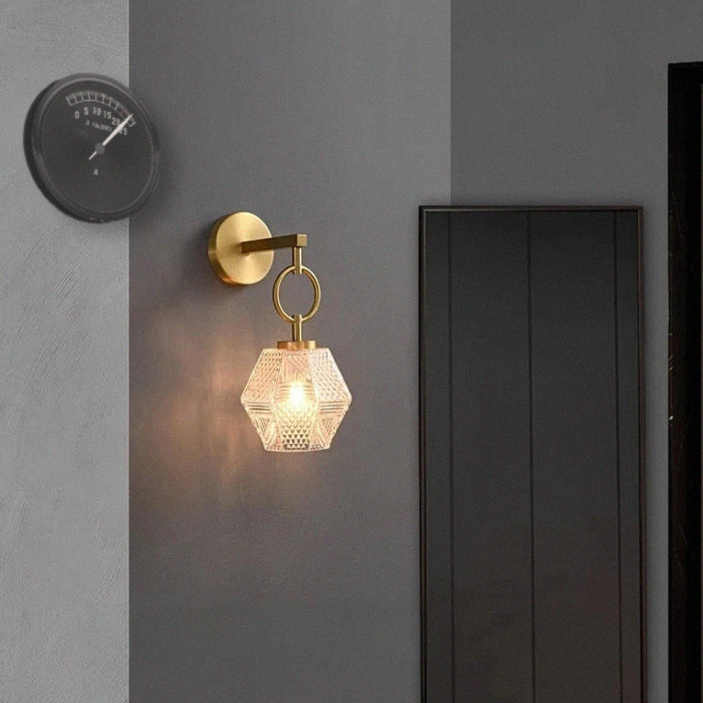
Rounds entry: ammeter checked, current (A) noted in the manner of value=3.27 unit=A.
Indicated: value=22.5 unit=A
